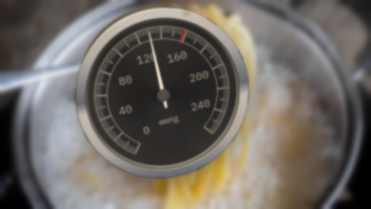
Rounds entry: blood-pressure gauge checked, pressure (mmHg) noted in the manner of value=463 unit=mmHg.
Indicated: value=130 unit=mmHg
